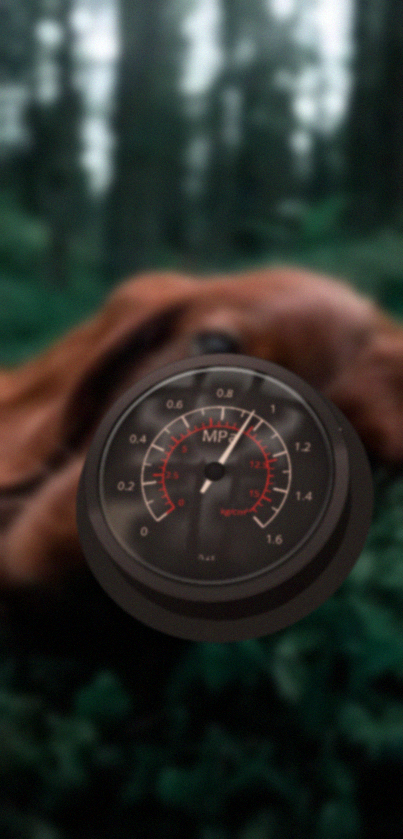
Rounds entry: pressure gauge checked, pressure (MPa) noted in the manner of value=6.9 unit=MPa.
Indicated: value=0.95 unit=MPa
